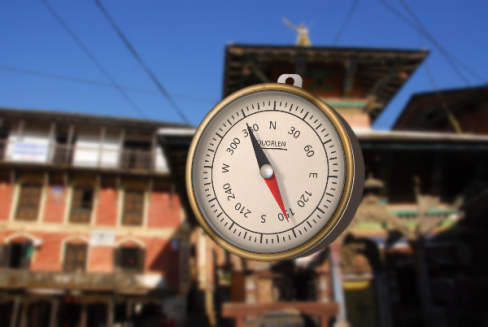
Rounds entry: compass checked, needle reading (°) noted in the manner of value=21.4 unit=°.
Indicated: value=150 unit=°
